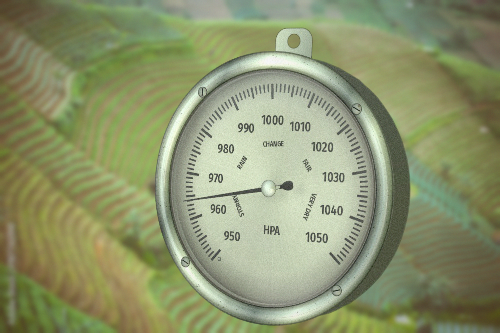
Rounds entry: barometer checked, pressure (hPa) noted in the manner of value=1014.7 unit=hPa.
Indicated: value=964 unit=hPa
